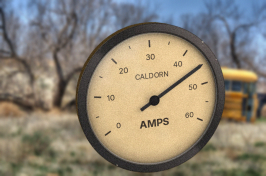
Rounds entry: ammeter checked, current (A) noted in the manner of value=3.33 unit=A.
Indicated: value=45 unit=A
